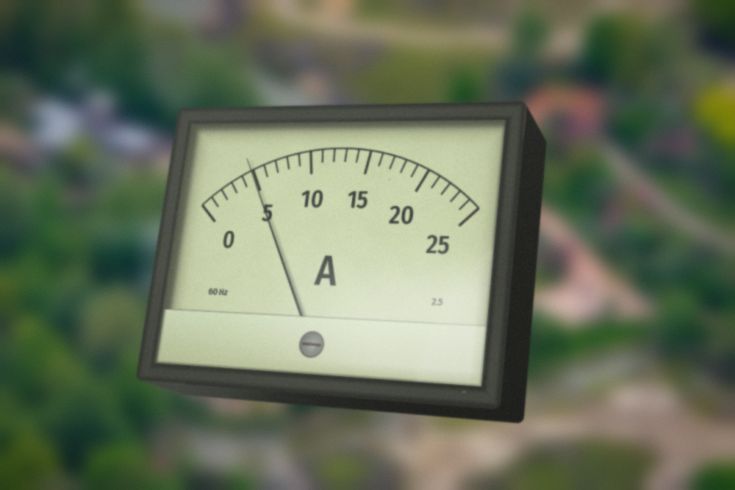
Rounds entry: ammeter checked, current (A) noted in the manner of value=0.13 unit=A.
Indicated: value=5 unit=A
